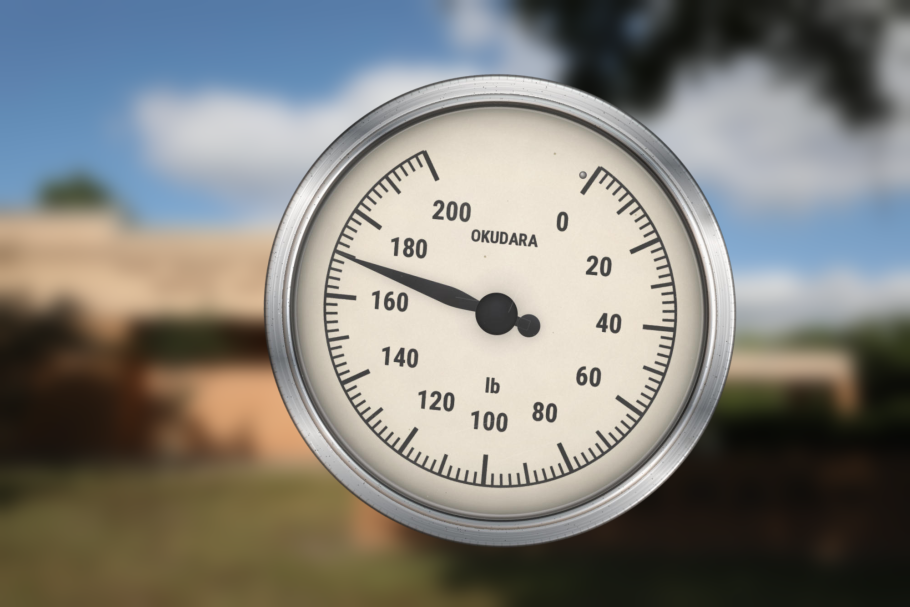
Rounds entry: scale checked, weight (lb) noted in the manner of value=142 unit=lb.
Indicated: value=170 unit=lb
